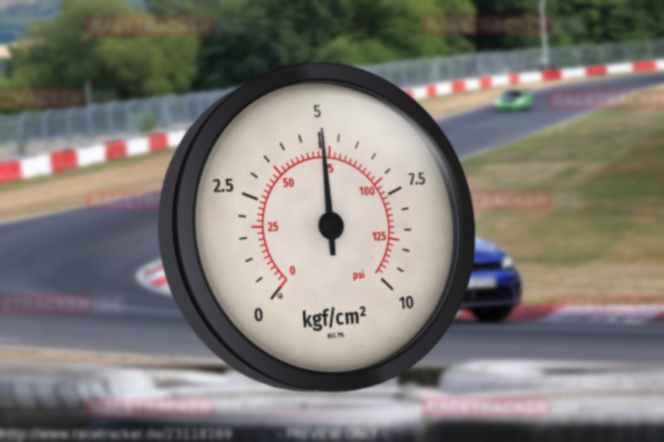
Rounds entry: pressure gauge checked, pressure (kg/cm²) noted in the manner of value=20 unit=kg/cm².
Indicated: value=5 unit=kg/cm²
